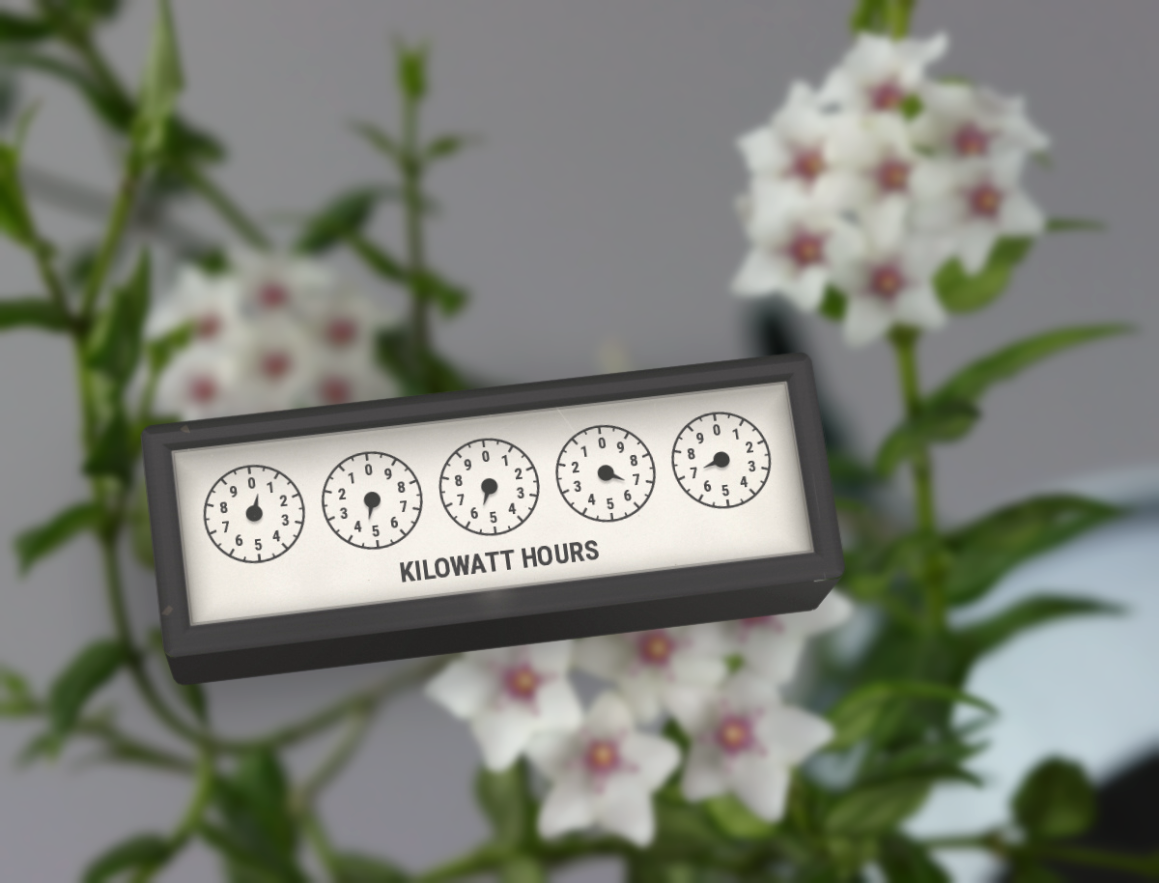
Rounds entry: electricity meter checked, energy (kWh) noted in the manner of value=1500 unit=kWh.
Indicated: value=4567 unit=kWh
